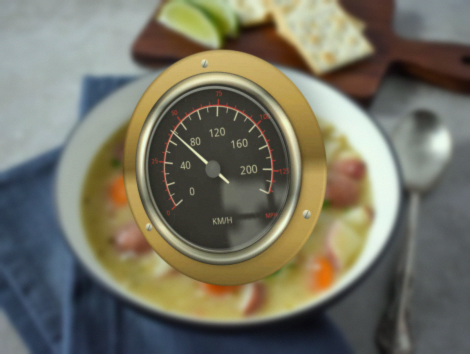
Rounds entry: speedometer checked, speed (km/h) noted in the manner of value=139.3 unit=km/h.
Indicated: value=70 unit=km/h
